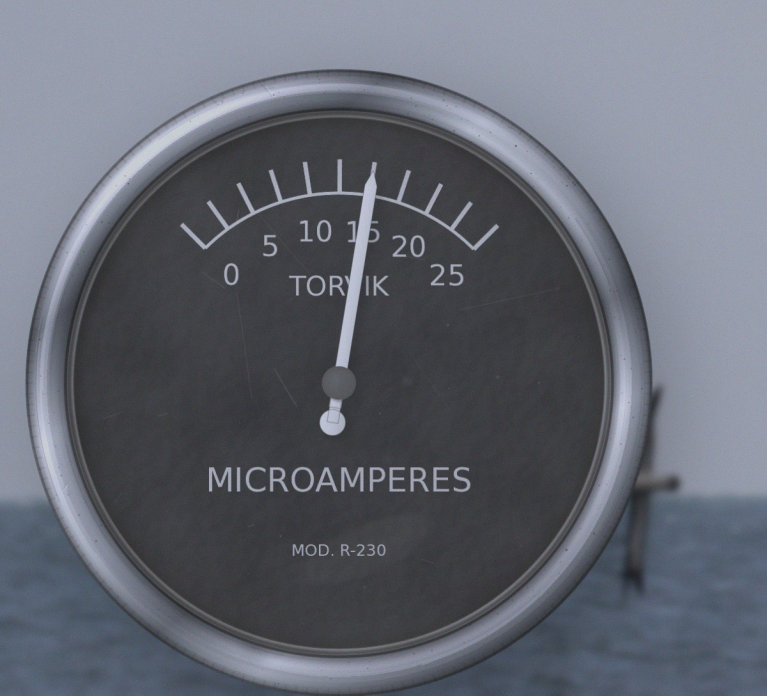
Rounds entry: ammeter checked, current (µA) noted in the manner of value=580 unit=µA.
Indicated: value=15 unit=µA
